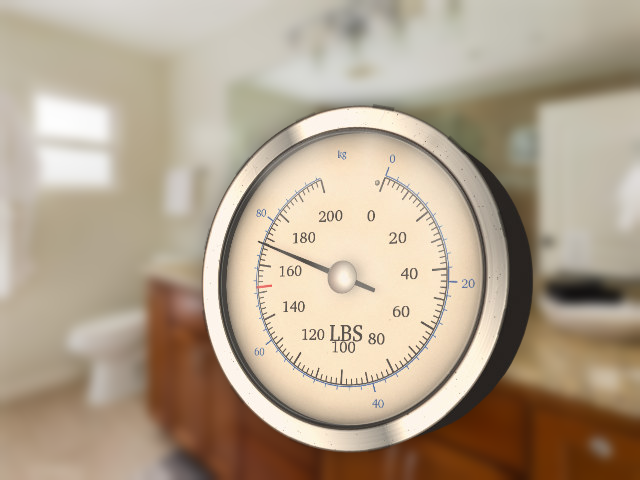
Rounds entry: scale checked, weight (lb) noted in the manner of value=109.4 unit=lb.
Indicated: value=168 unit=lb
